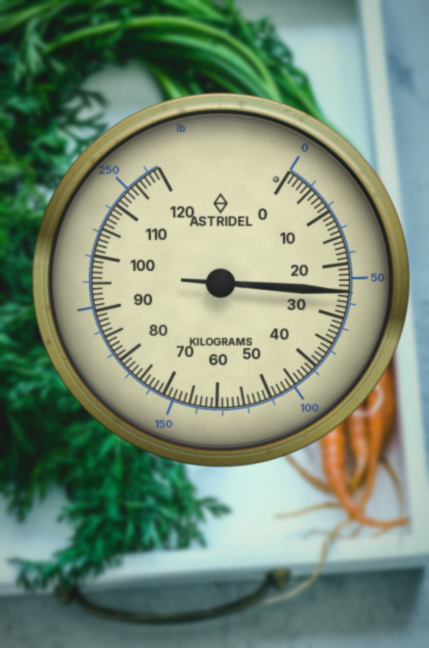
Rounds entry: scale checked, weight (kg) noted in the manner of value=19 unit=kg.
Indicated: value=25 unit=kg
